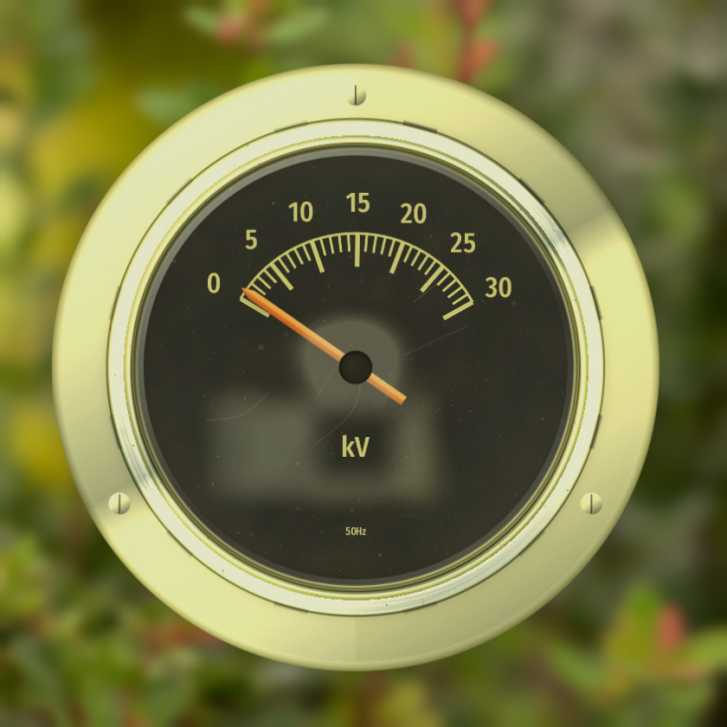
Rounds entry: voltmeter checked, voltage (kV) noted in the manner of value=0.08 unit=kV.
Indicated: value=1 unit=kV
